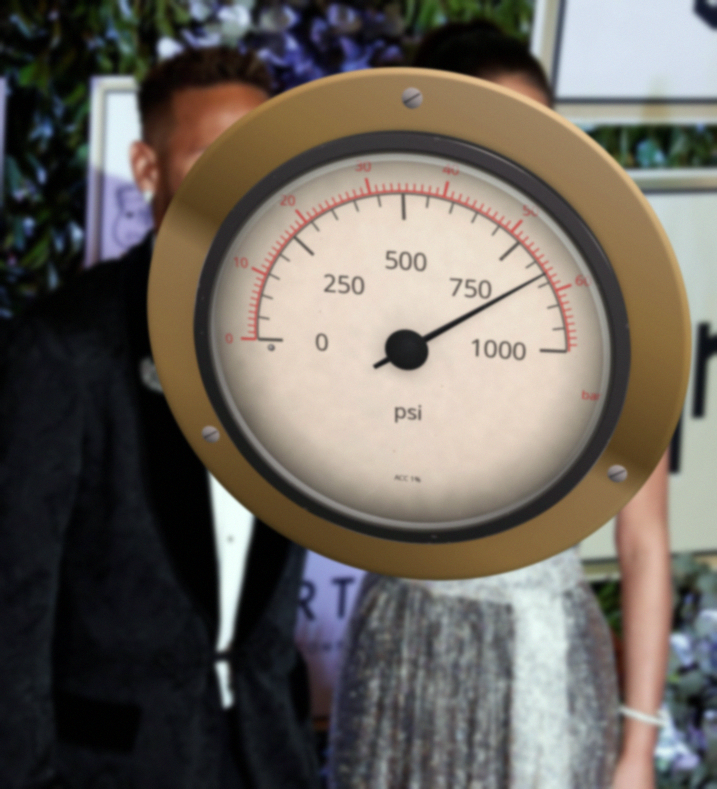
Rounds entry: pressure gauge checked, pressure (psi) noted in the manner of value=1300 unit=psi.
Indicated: value=825 unit=psi
